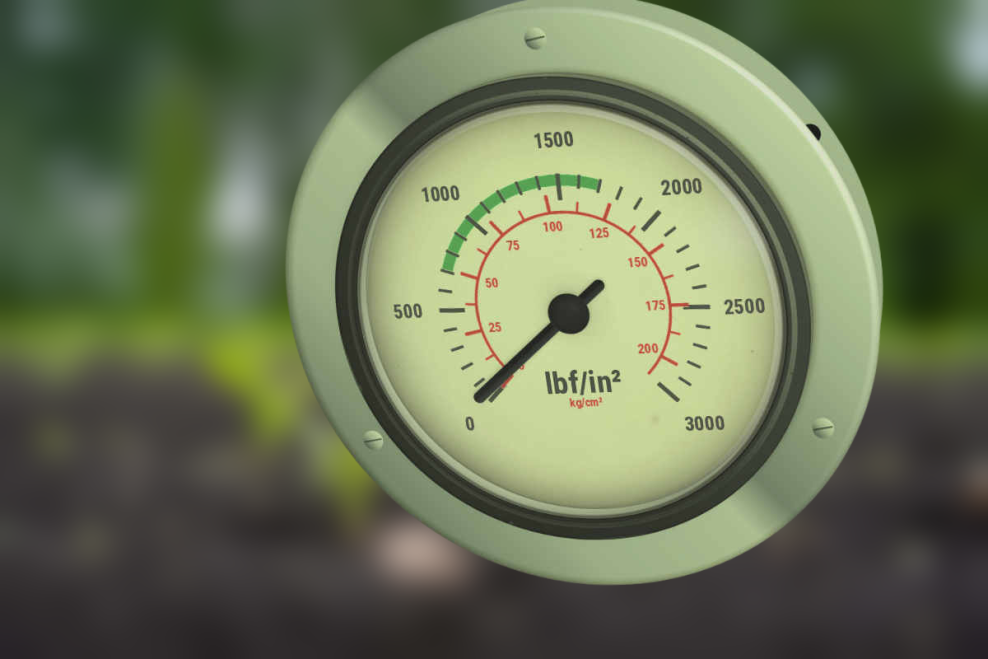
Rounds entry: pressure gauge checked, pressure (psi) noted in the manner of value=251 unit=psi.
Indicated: value=50 unit=psi
